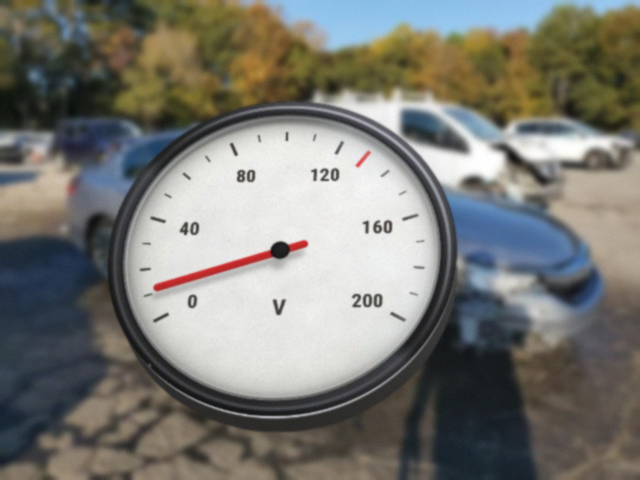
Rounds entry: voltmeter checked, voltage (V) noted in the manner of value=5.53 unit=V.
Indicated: value=10 unit=V
